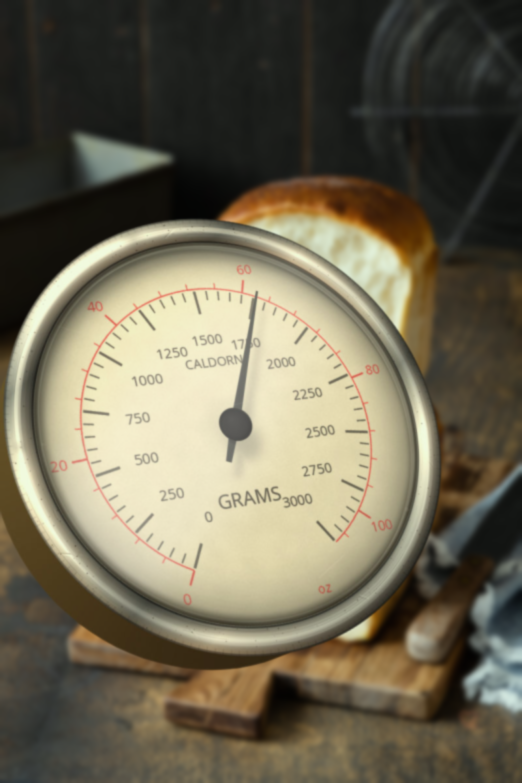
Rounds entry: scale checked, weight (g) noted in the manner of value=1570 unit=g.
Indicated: value=1750 unit=g
